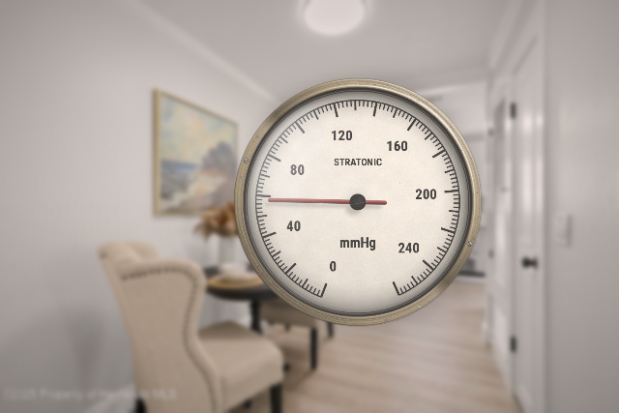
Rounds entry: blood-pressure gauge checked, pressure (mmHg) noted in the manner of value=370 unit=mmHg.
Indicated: value=58 unit=mmHg
